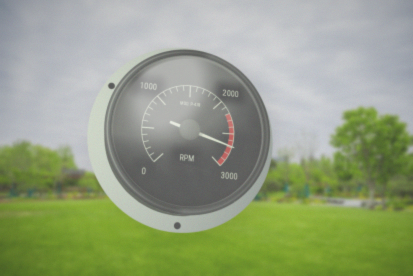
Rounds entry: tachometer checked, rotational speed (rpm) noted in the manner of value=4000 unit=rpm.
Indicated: value=2700 unit=rpm
